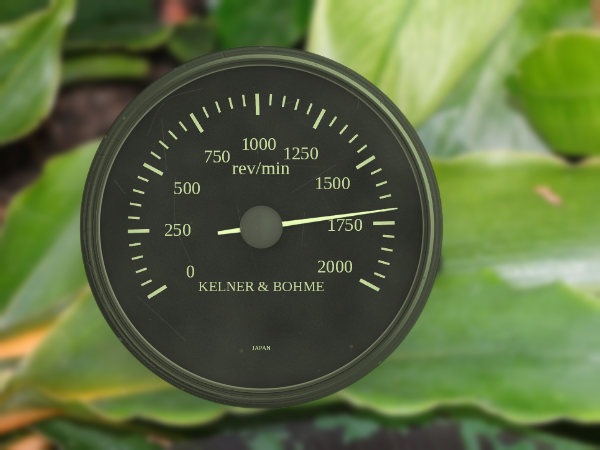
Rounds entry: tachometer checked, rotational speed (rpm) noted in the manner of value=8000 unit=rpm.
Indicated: value=1700 unit=rpm
